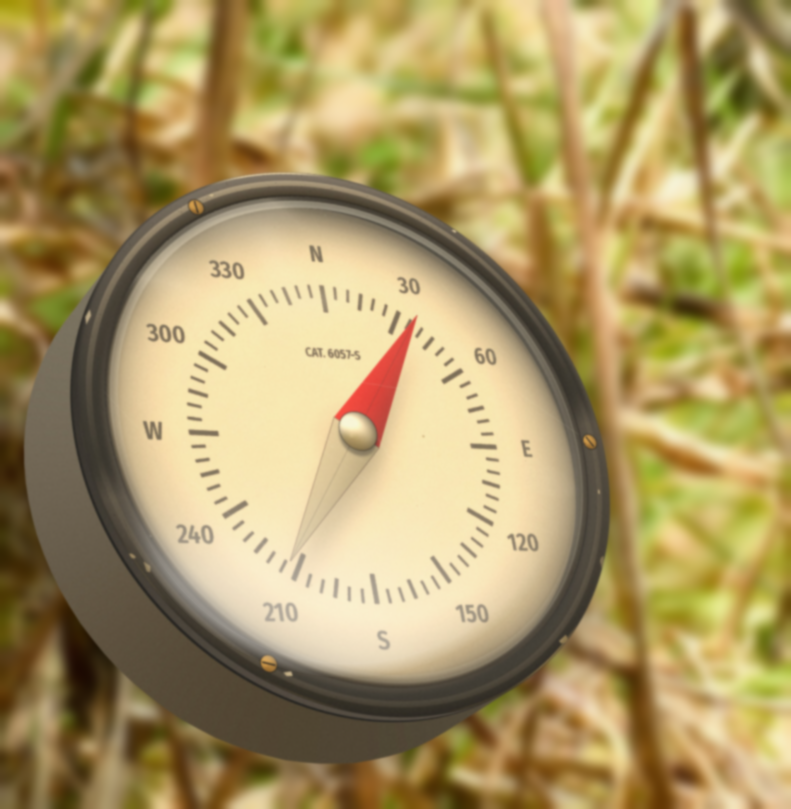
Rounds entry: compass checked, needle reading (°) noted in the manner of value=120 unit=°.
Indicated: value=35 unit=°
